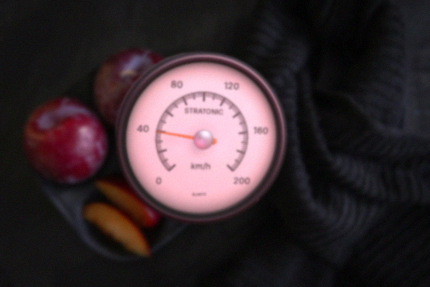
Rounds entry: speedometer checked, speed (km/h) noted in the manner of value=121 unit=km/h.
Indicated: value=40 unit=km/h
